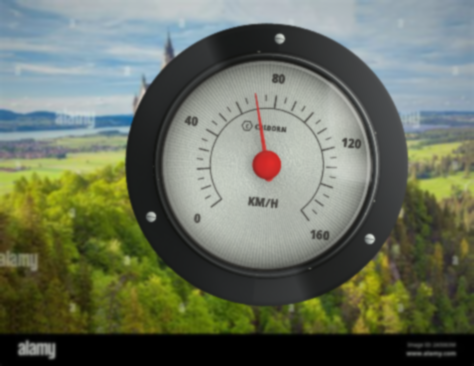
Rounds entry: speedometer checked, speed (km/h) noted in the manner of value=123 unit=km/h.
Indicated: value=70 unit=km/h
